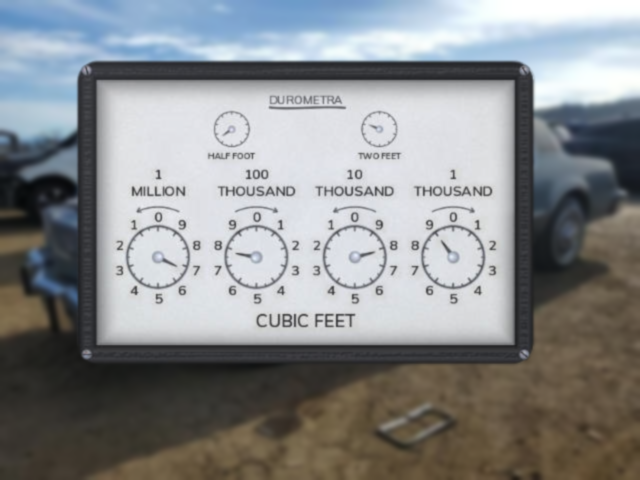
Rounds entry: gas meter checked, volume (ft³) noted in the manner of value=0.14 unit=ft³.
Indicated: value=677900 unit=ft³
